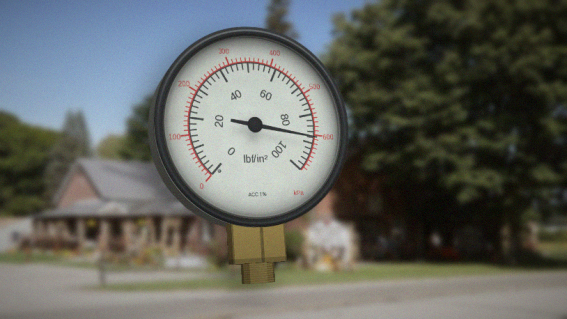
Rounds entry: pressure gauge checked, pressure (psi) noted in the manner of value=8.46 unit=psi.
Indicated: value=88 unit=psi
